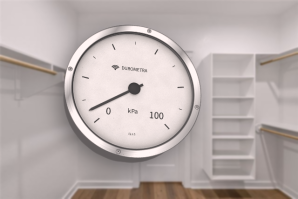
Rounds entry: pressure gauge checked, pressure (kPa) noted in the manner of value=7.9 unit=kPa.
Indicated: value=5 unit=kPa
